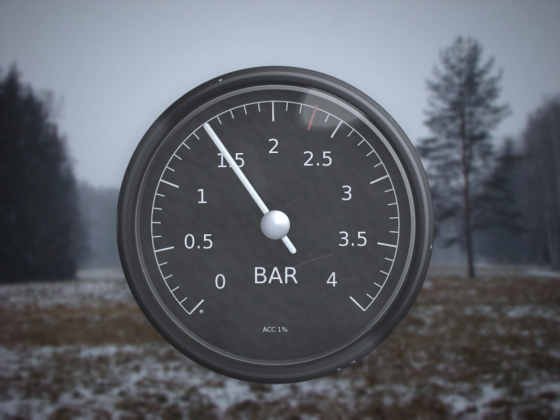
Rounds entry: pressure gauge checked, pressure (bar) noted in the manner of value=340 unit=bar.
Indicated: value=1.5 unit=bar
